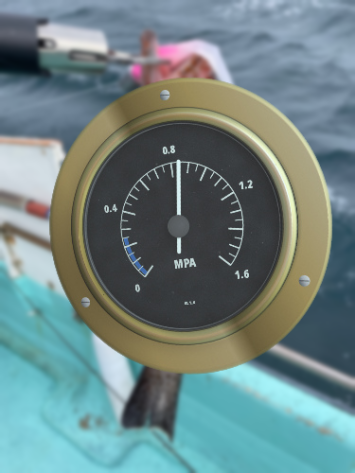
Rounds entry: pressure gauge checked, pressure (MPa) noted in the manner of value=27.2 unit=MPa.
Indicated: value=0.85 unit=MPa
